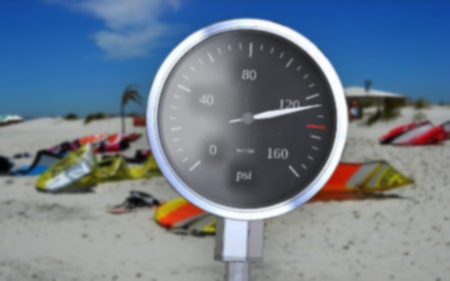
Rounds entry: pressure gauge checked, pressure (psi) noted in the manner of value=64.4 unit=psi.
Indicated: value=125 unit=psi
